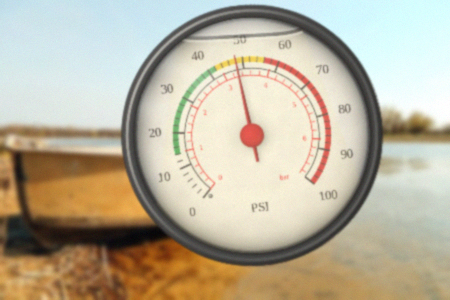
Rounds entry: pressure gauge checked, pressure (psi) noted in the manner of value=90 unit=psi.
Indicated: value=48 unit=psi
